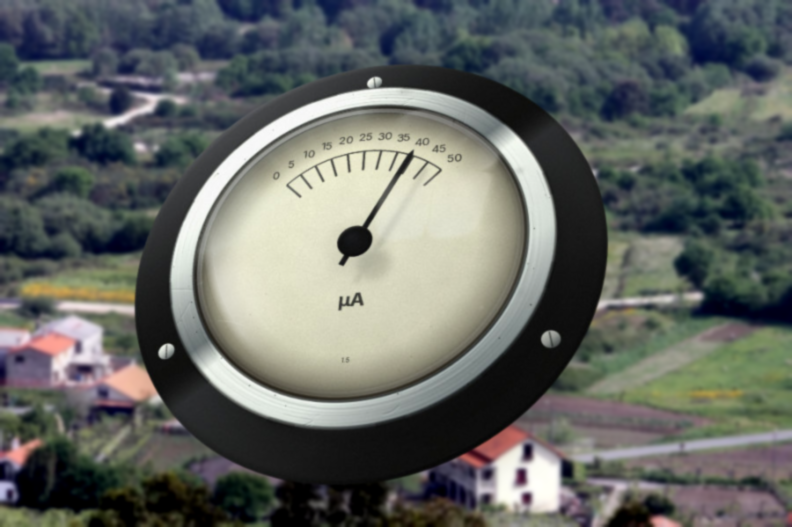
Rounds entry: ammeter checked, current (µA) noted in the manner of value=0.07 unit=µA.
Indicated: value=40 unit=µA
